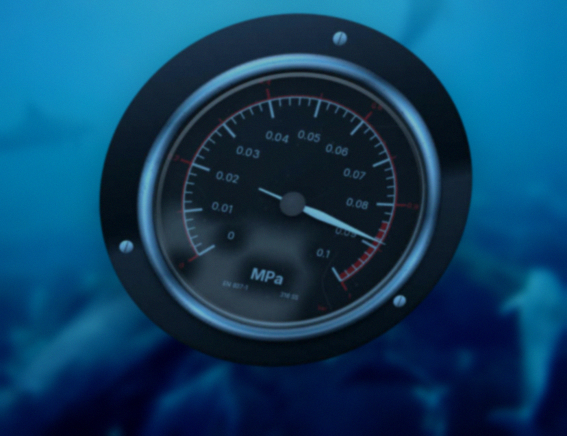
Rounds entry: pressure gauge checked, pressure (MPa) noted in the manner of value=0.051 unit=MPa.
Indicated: value=0.088 unit=MPa
